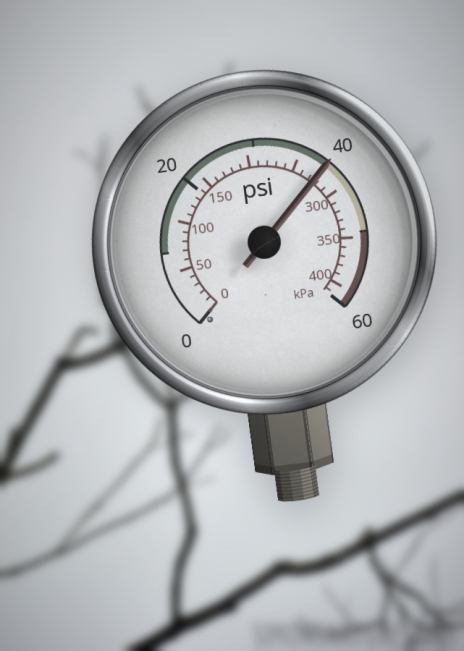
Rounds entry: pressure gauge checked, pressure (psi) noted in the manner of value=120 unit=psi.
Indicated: value=40 unit=psi
